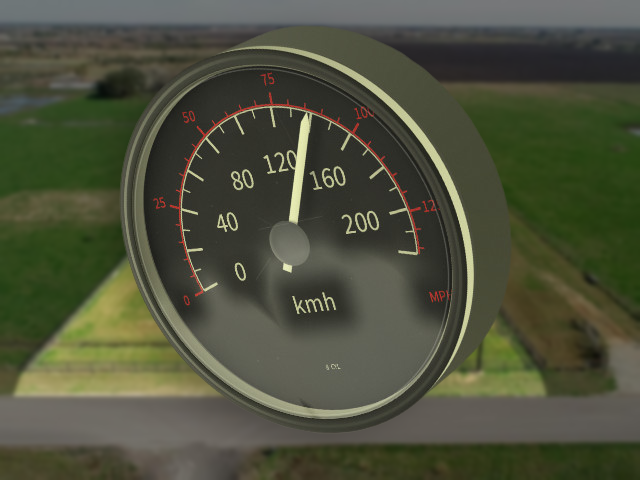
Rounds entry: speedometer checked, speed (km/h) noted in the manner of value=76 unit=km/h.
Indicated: value=140 unit=km/h
